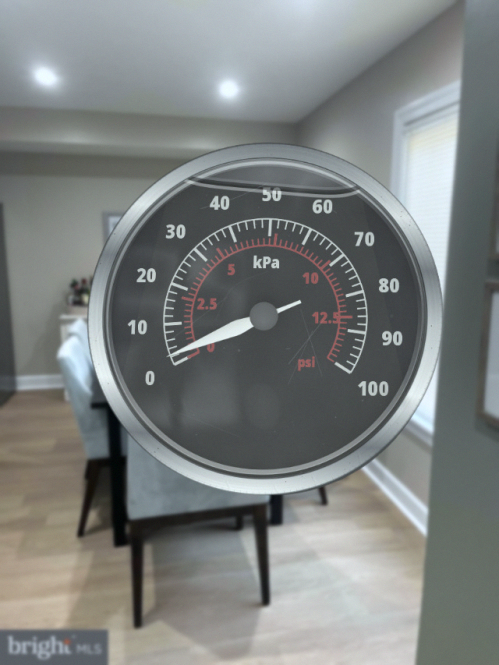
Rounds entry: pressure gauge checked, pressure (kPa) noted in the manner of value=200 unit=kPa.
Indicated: value=2 unit=kPa
